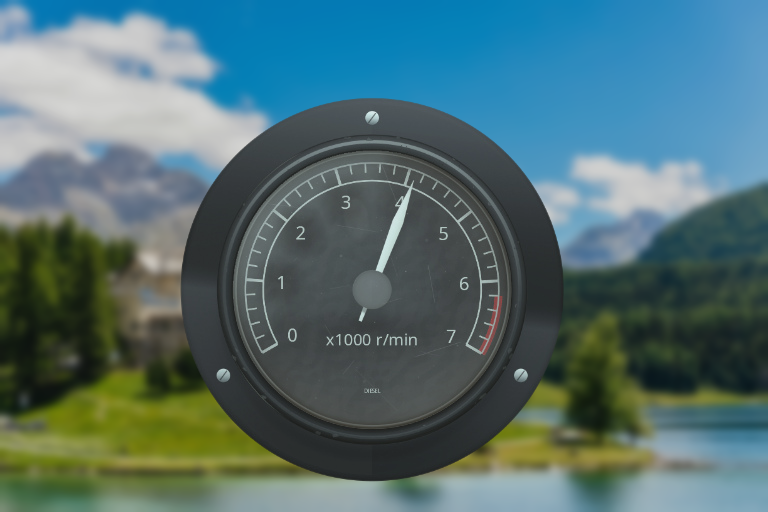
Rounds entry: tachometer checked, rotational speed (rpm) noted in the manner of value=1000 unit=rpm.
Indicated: value=4100 unit=rpm
